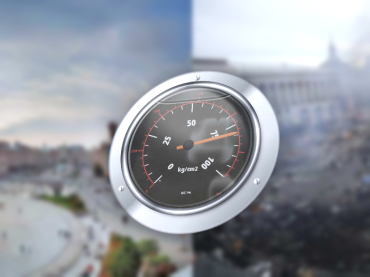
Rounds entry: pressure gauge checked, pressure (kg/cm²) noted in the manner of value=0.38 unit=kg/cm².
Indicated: value=80 unit=kg/cm²
